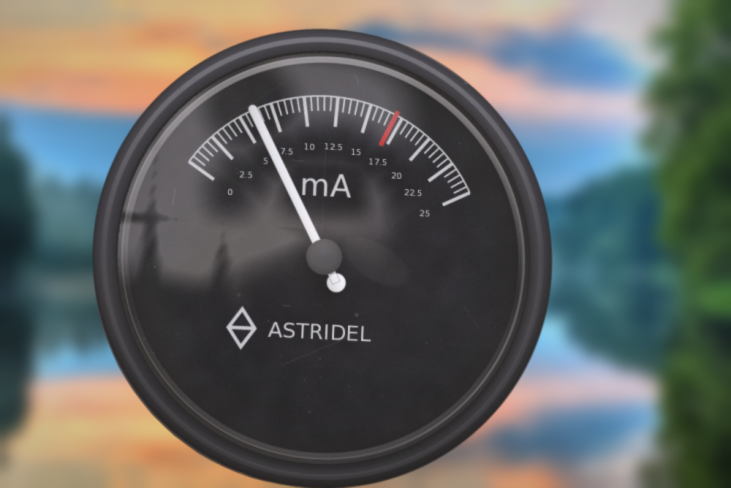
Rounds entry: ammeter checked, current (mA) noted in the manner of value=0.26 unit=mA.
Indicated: value=6 unit=mA
